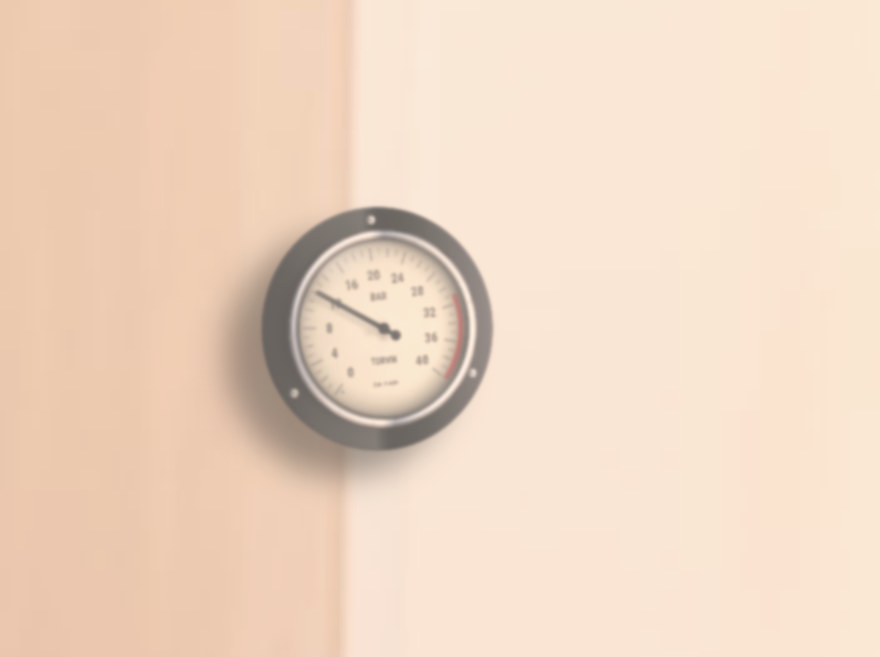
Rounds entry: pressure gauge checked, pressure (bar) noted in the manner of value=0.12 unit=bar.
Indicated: value=12 unit=bar
